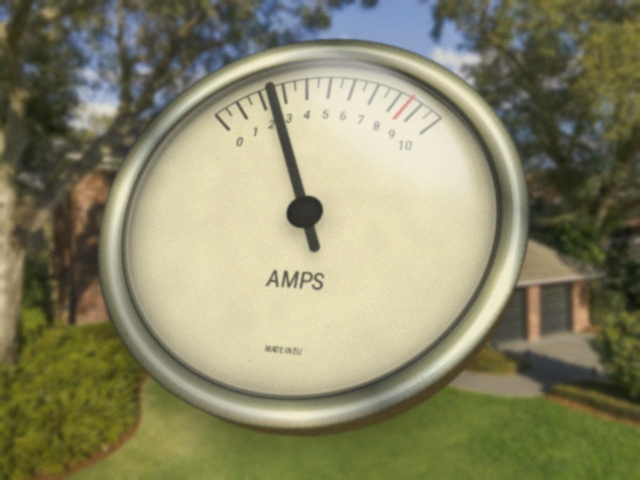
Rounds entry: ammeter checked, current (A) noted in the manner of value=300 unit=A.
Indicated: value=2.5 unit=A
